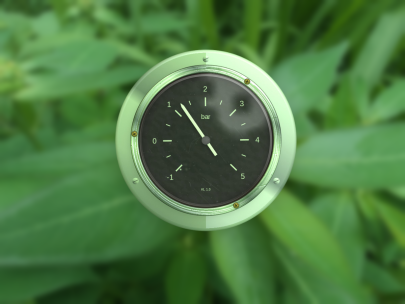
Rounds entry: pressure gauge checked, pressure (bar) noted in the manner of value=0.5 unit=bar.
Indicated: value=1.25 unit=bar
